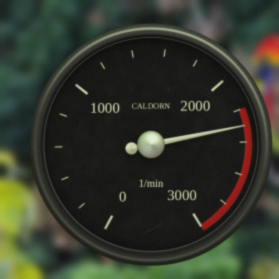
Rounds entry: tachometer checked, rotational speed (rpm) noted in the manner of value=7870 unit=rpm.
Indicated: value=2300 unit=rpm
